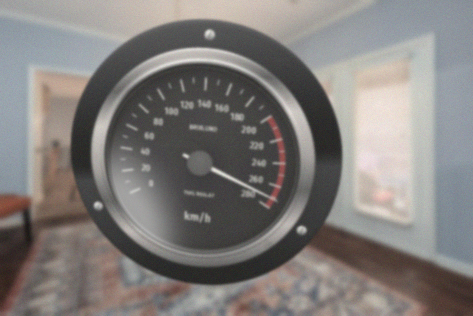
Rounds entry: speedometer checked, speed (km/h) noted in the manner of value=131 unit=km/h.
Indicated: value=270 unit=km/h
